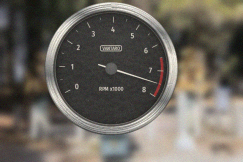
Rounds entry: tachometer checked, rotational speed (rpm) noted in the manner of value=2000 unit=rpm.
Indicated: value=7500 unit=rpm
